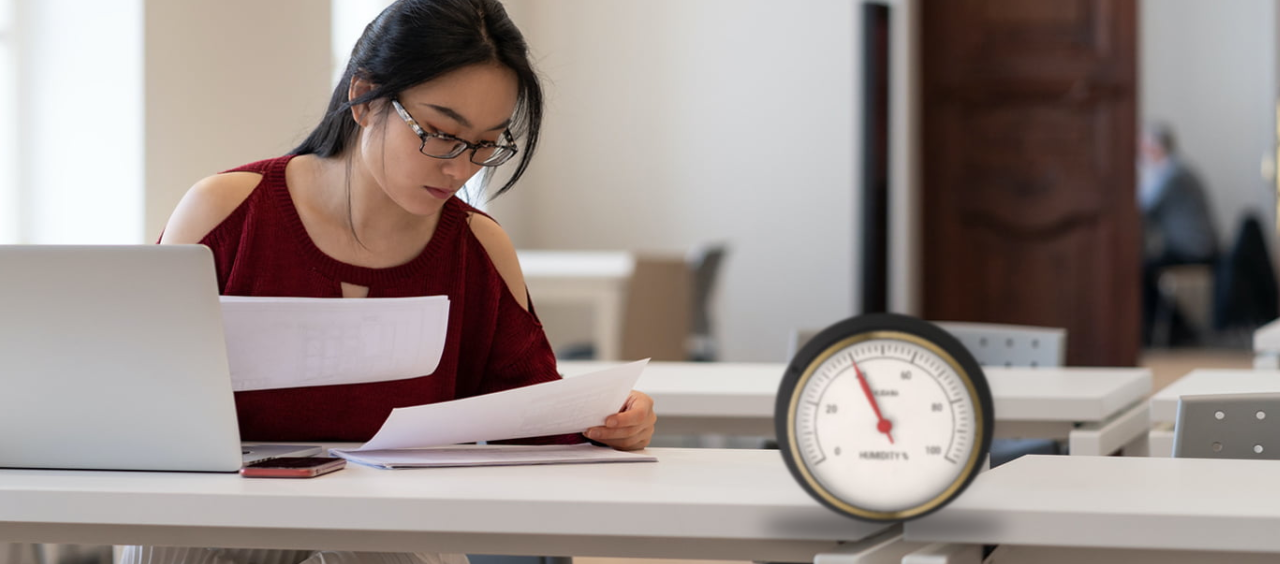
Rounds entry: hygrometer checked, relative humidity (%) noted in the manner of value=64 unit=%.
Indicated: value=40 unit=%
